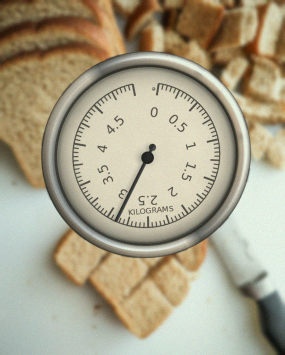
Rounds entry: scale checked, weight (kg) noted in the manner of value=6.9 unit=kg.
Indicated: value=2.9 unit=kg
